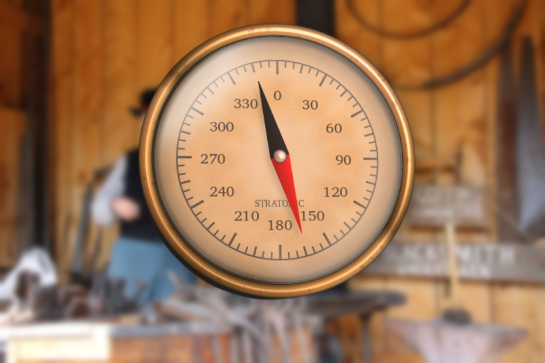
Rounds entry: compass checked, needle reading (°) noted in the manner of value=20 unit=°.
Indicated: value=165 unit=°
